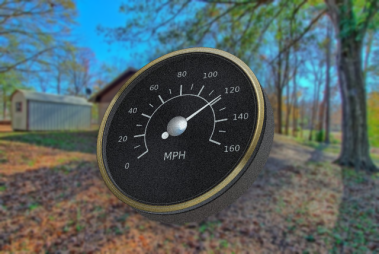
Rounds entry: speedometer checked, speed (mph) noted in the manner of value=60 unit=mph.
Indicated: value=120 unit=mph
